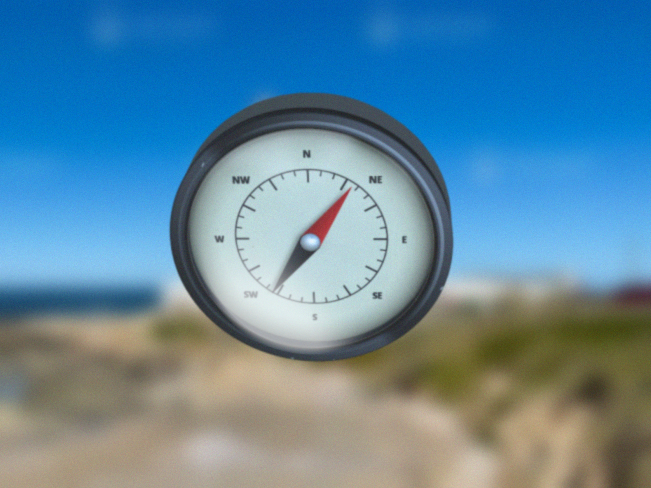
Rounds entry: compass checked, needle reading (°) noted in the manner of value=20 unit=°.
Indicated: value=35 unit=°
